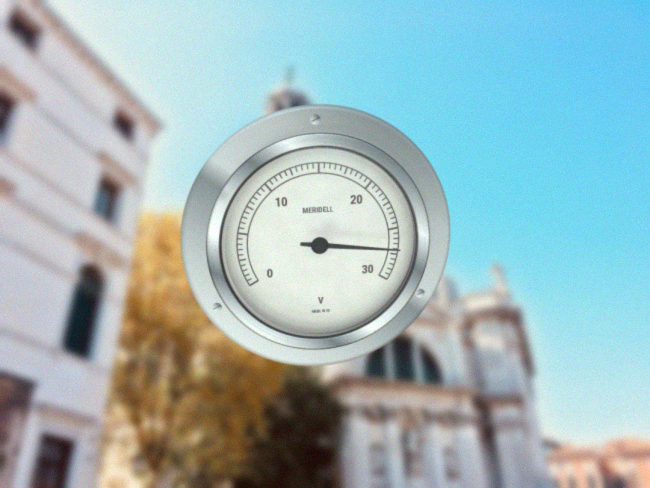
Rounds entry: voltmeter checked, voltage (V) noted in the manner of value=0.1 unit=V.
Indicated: value=27 unit=V
